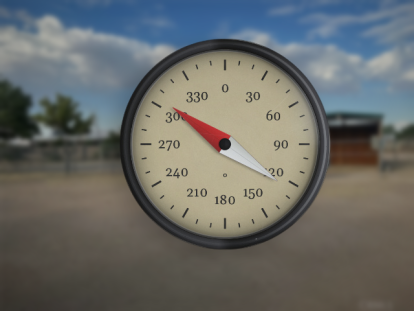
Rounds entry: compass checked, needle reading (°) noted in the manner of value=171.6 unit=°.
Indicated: value=305 unit=°
